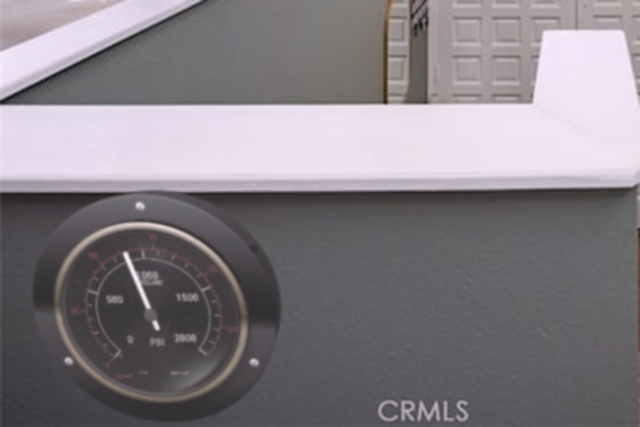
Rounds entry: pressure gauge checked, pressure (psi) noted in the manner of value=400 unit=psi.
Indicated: value=900 unit=psi
